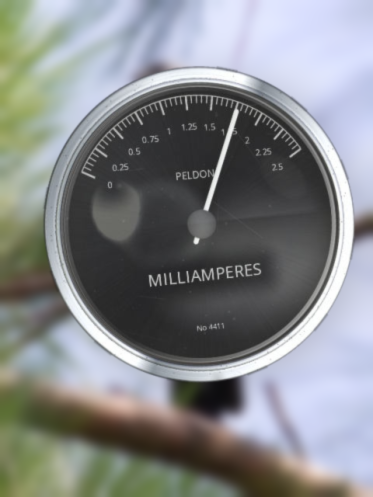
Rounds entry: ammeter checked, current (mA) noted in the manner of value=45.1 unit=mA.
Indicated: value=1.75 unit=mA
